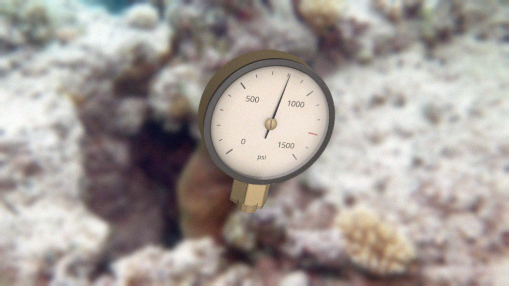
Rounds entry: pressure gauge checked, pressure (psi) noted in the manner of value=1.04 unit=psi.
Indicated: value=800 unit=psi
